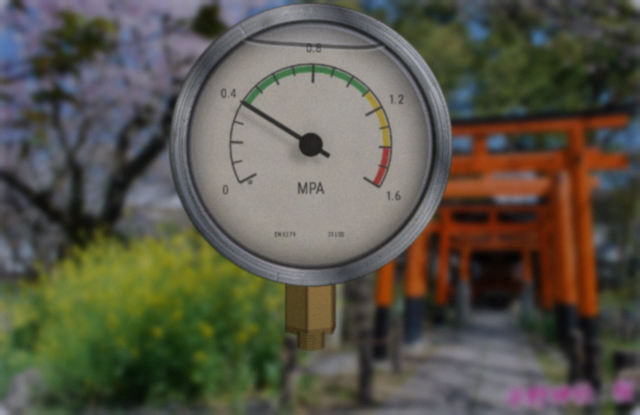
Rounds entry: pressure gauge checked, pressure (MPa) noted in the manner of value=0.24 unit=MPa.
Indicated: value=0.4 unit=MPa
